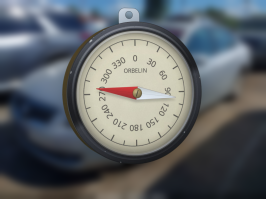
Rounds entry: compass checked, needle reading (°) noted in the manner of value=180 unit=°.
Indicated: value=277.5 unit=°
